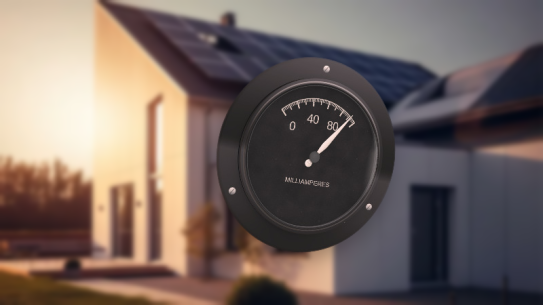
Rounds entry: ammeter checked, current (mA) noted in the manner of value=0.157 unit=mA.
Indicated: value=90 unit=mA
